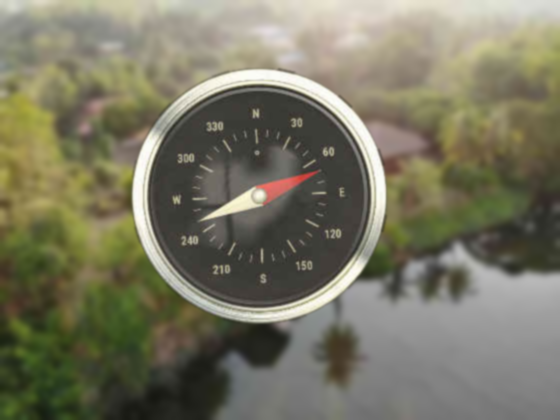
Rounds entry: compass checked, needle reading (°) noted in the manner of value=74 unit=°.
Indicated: value=70 unit=°
